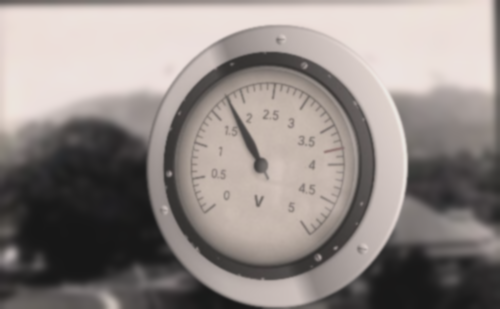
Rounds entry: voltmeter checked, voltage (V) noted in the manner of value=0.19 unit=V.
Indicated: value=1.8 unit=V
